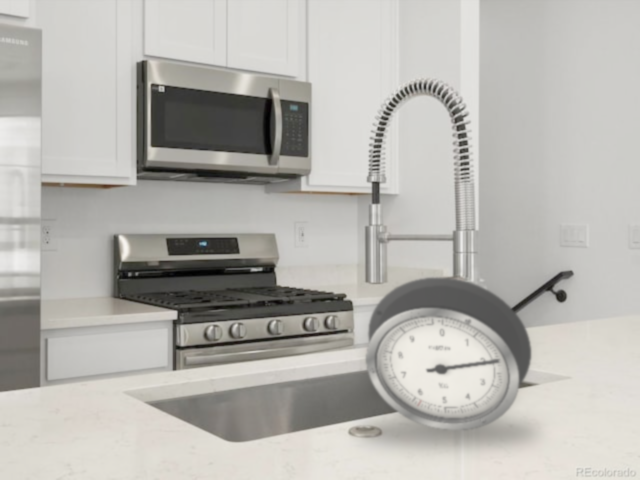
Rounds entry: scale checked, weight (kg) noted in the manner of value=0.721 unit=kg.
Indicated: value=2 unit=kg
